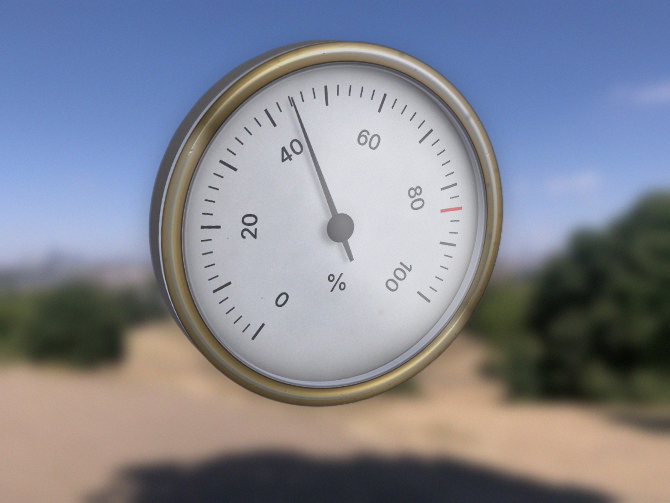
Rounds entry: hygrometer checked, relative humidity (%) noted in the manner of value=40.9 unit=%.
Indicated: value=44 unit=%
